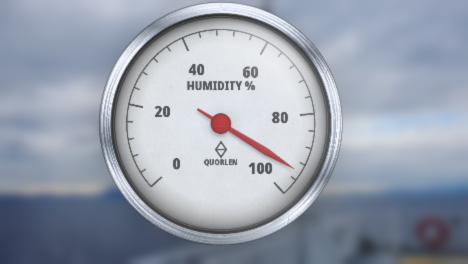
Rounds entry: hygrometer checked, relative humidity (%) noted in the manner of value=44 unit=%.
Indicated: value=94 unit=%
